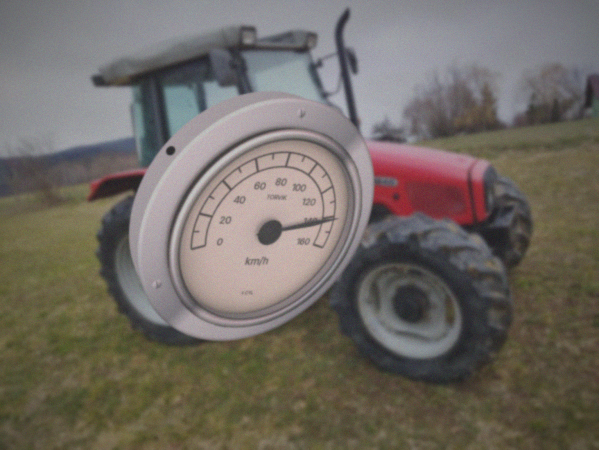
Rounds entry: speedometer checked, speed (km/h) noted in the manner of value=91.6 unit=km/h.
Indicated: value=140 unit=km/h
